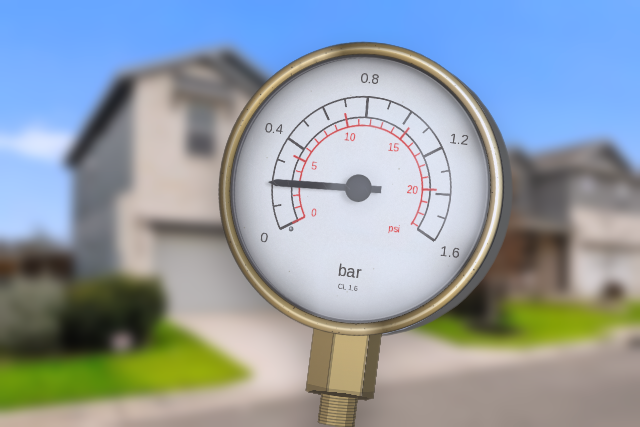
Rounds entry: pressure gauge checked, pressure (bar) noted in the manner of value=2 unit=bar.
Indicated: value=0.2 unit=bar
